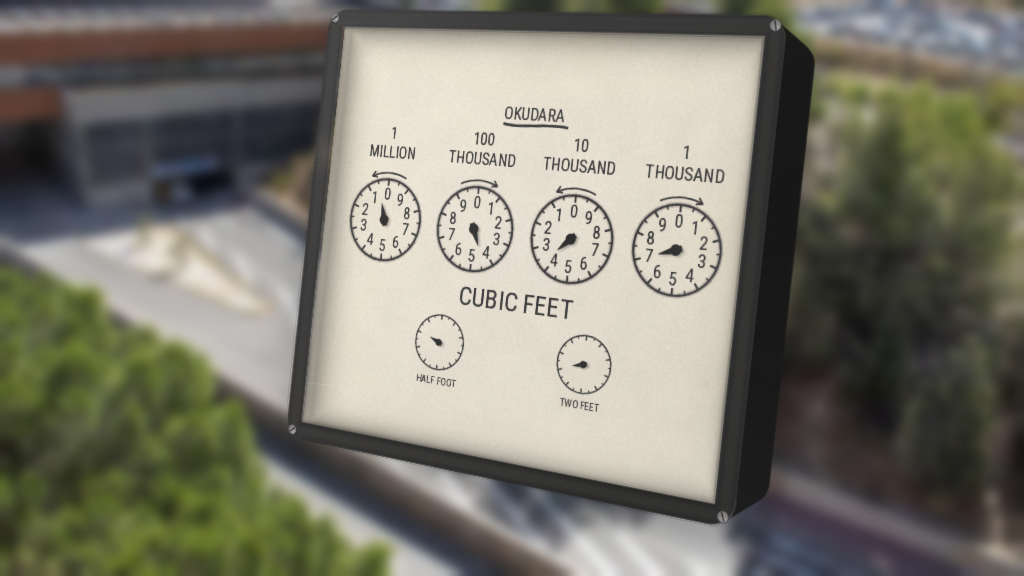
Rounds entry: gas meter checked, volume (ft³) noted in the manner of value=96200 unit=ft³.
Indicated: value=43700 unit=ft³
